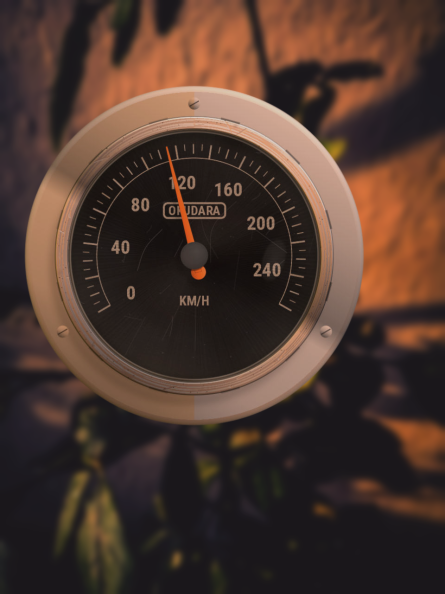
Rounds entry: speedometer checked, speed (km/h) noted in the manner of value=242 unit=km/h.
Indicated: value=115 unit=km/h
